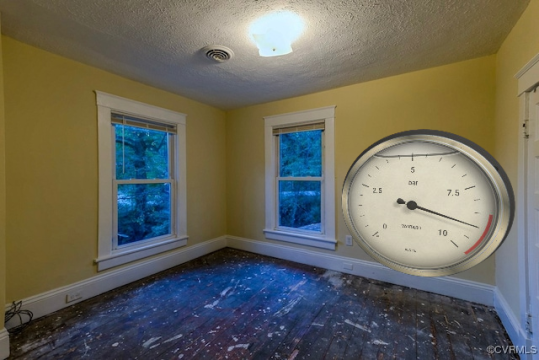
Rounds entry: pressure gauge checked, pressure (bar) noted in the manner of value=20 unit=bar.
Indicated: value=9 unit=bar
